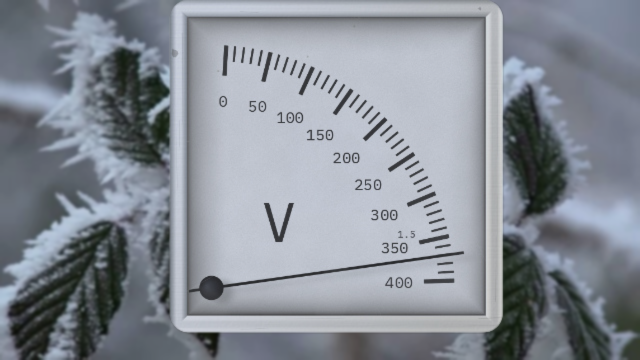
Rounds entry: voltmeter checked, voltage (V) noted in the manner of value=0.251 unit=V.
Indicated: value=370 unit=V
